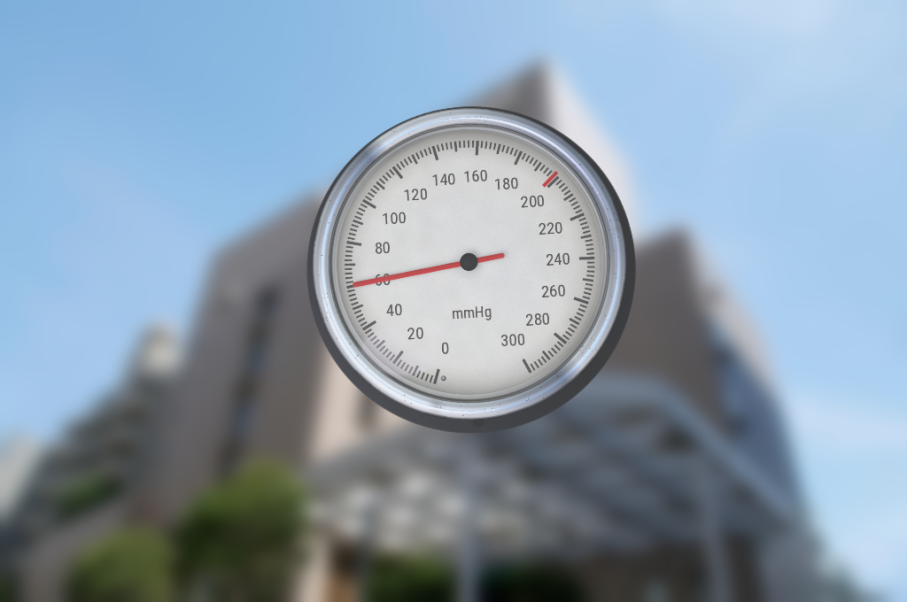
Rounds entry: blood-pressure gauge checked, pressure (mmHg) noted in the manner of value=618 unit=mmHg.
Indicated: value=60 unit=mmHg
